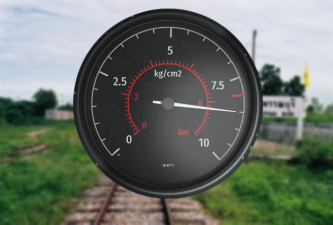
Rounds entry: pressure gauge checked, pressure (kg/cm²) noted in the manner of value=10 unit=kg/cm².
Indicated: value=8.5 unit=kg/cm²
